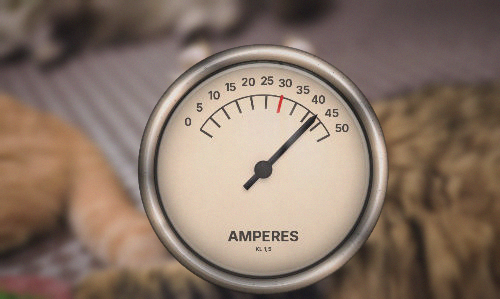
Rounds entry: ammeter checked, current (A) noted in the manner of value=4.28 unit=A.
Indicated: value=42.5 unit=A
